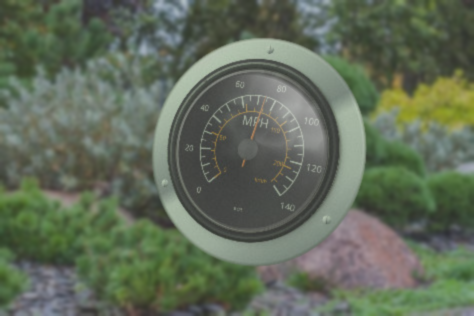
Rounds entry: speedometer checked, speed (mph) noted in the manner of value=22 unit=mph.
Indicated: value=75 unit=mph
